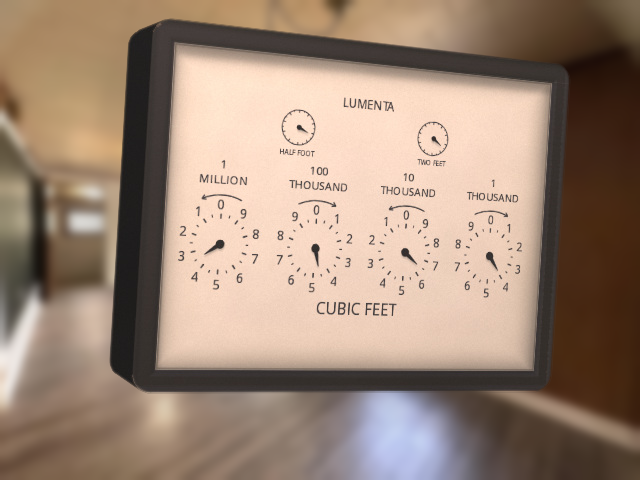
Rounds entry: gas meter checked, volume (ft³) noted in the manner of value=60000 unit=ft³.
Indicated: value=346400 unit=ft³
